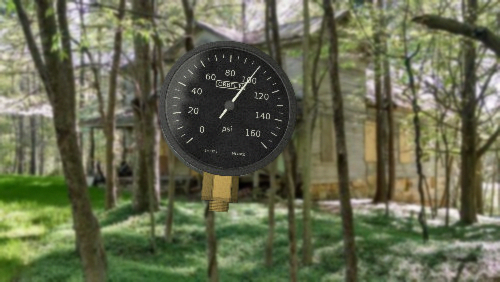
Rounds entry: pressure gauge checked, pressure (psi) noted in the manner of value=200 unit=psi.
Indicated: value=100 unit=psi
